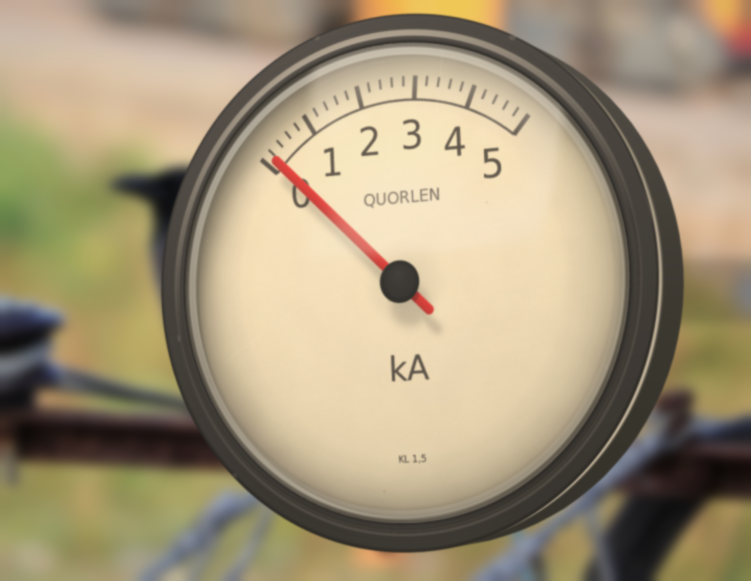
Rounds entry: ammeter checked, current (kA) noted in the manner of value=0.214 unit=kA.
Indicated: value=0.2 unit=kA
